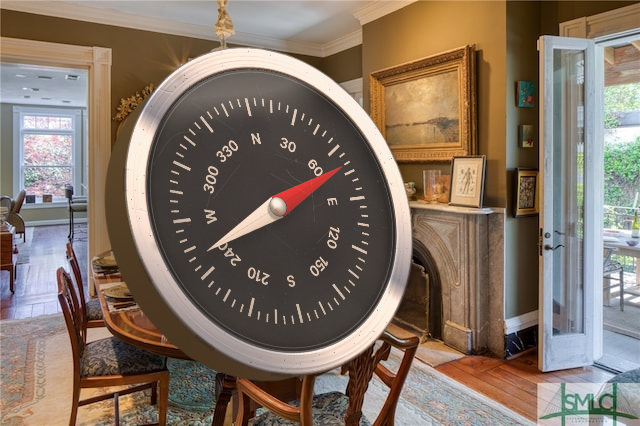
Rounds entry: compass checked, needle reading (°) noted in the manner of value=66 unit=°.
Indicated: value=70 unit=°
